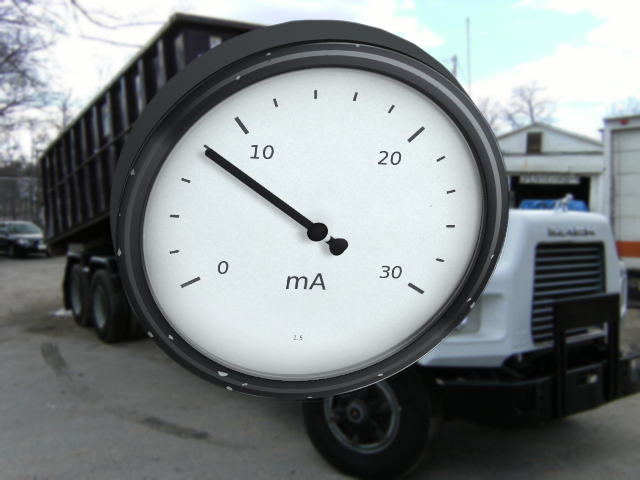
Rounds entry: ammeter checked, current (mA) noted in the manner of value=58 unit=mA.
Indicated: value=8 unit=mA
